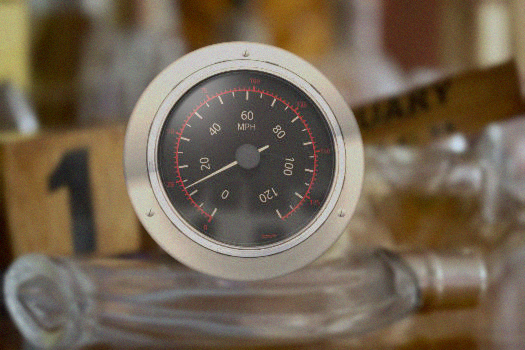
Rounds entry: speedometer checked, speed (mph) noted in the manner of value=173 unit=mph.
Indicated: value=12.5 unit=mph
